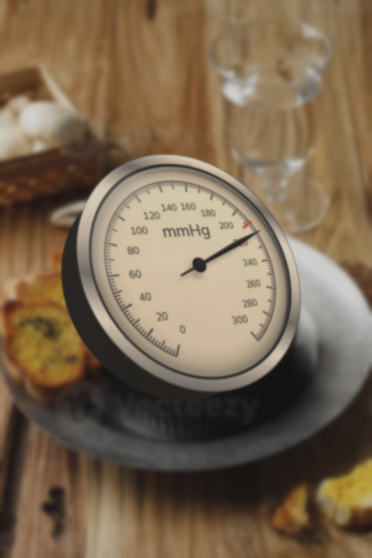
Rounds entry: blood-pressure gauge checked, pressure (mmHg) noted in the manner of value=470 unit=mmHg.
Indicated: value=220 unit=mmHg
